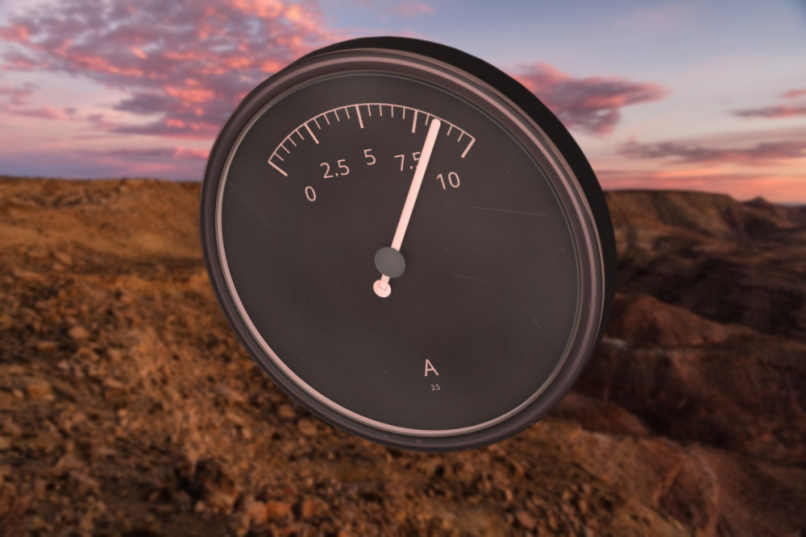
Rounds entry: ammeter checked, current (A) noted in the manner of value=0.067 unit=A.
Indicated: value=8.5 unit=A
